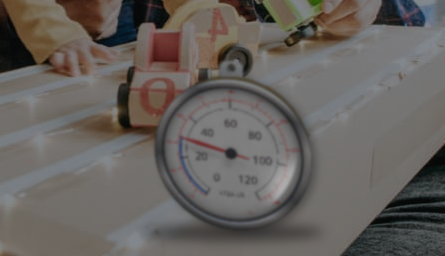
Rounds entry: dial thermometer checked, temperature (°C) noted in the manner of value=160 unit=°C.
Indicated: value=30 unit=°C
